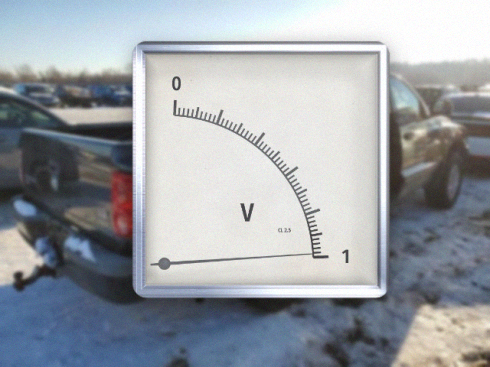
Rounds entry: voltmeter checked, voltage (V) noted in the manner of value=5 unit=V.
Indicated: value=0.98 unit=V
